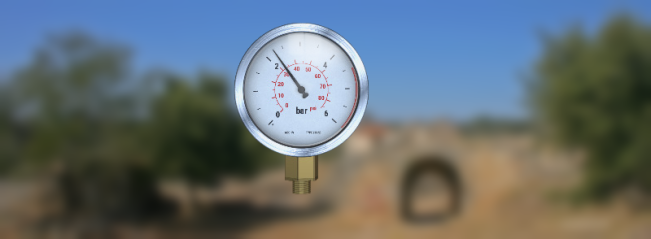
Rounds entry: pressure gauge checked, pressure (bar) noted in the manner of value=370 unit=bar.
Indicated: value=2.25 unit=bar
